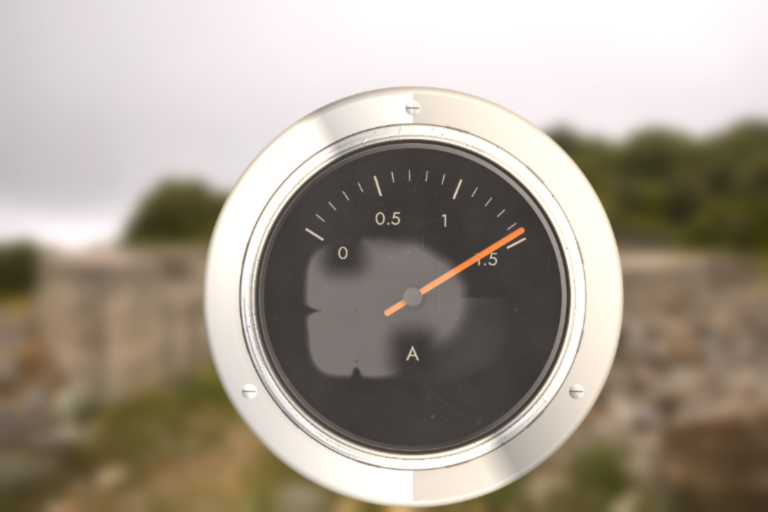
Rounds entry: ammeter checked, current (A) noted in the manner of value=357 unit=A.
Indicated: value=1.45 unit=A
